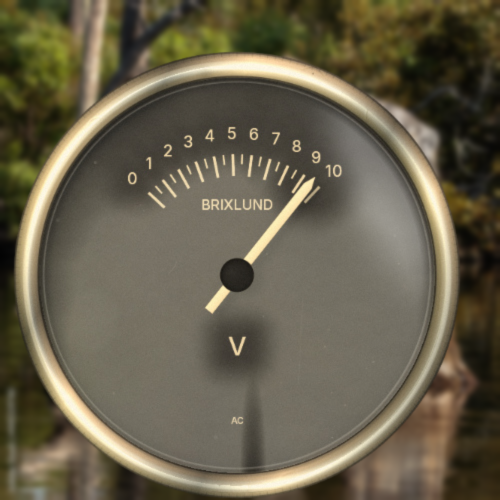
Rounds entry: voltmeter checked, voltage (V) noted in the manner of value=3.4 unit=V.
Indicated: value=9.5 unit=V
